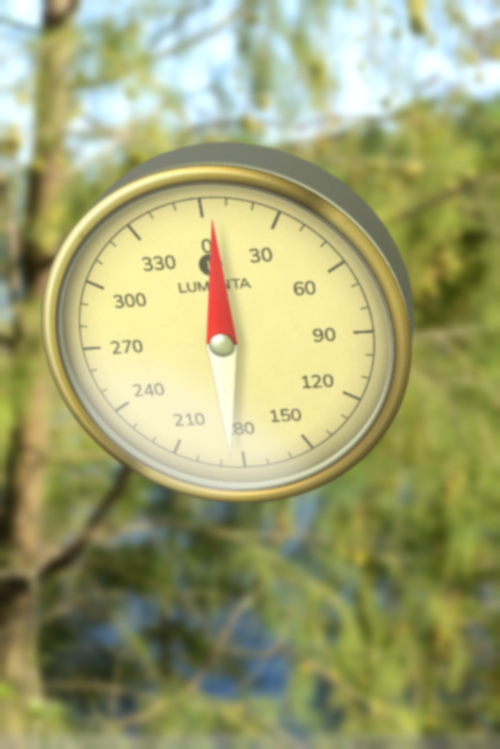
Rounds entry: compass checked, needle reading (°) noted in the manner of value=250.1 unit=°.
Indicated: value=5 unit=°
